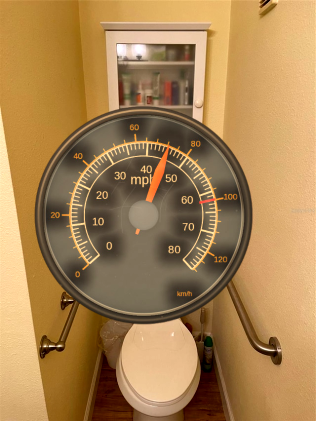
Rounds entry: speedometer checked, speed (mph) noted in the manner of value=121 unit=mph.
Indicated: value=45 unit=mph
